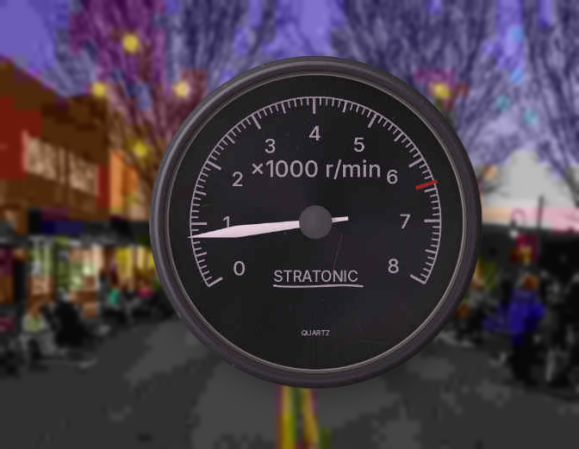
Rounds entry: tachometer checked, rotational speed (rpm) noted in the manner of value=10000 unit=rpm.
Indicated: value=800 unit=rpm
